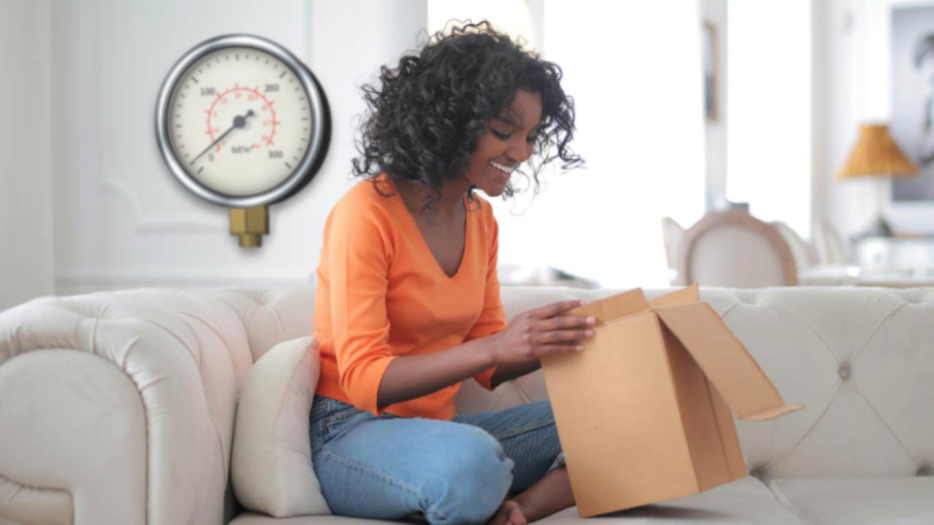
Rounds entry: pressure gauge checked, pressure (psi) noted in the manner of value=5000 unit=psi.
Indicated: value=10 unit=psi
